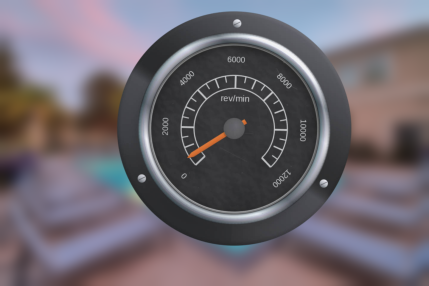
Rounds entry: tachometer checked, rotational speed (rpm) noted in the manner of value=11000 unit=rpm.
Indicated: value=500 unit=rpm
